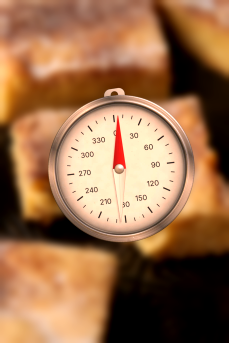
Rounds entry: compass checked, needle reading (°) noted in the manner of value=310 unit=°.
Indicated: value=5 unit=°
